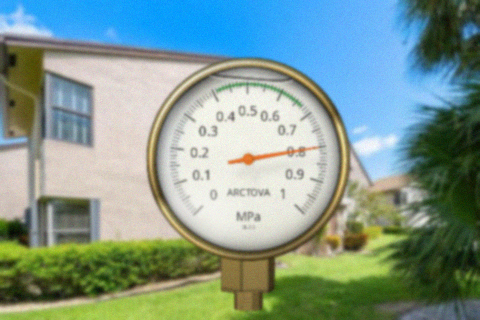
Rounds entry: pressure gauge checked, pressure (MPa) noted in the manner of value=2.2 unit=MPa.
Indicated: value=0.8 unit=MPa
